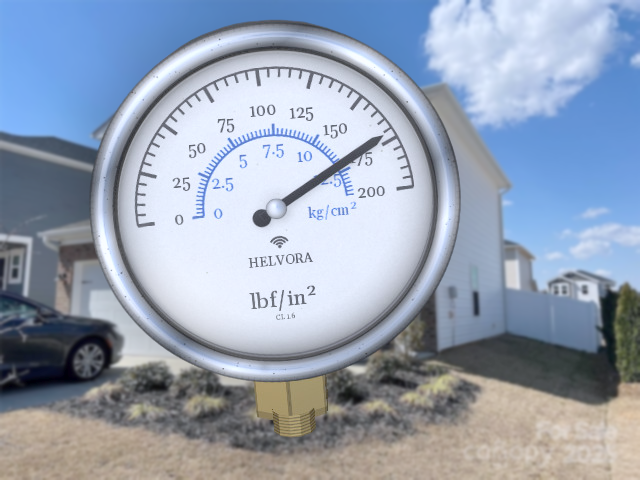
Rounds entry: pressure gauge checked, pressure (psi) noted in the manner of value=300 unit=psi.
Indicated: value=170 unit=psi
